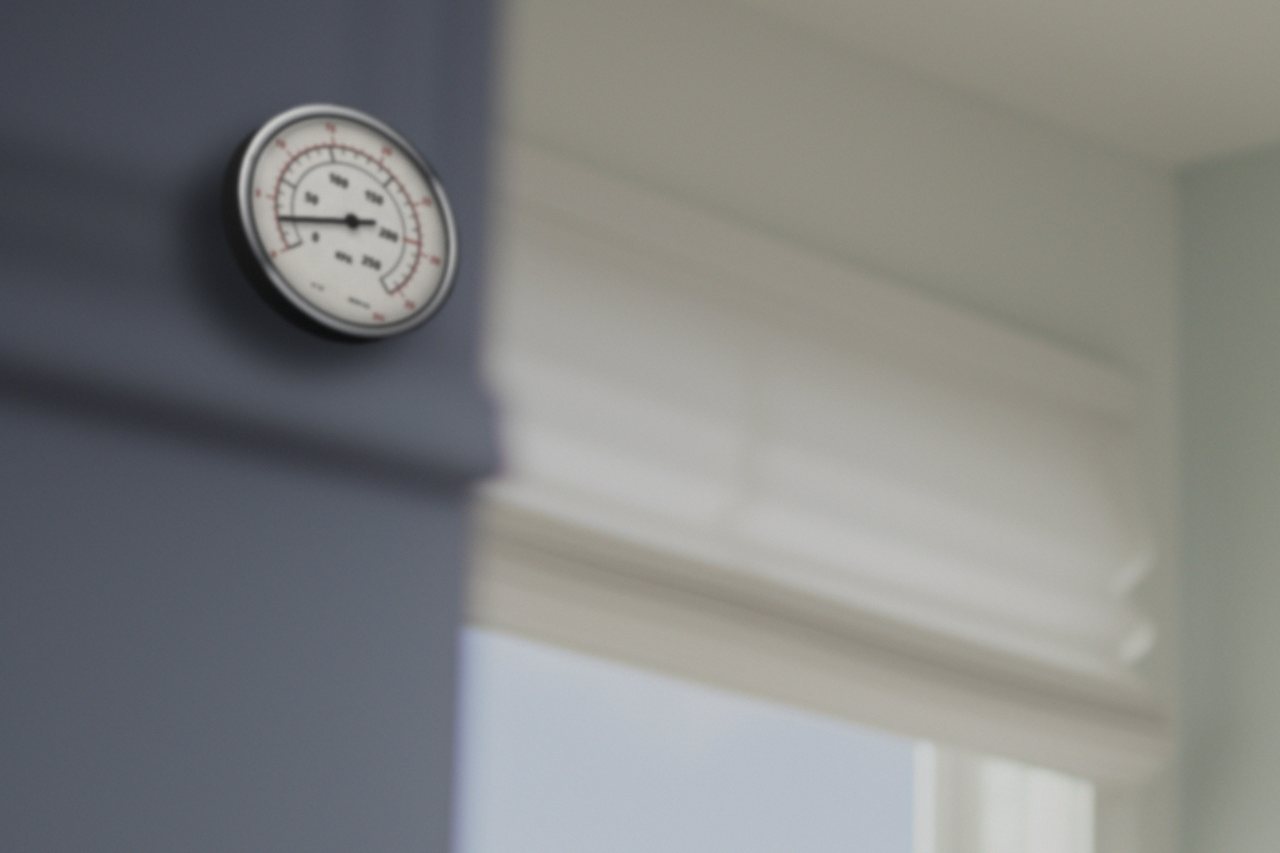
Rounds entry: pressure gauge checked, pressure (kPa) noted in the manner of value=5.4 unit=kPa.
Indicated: value=20 unit=kPa
